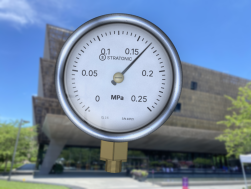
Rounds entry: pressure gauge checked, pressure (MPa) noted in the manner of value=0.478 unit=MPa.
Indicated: value=0.165 unit=MPa
